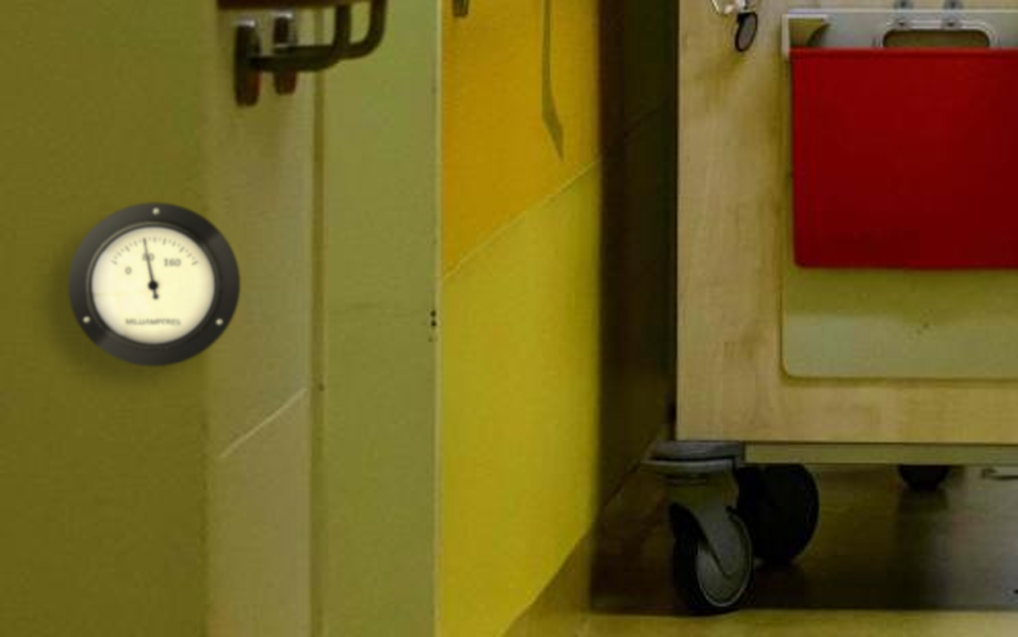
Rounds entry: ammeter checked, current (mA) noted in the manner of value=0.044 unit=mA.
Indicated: value=80 unit=mA
